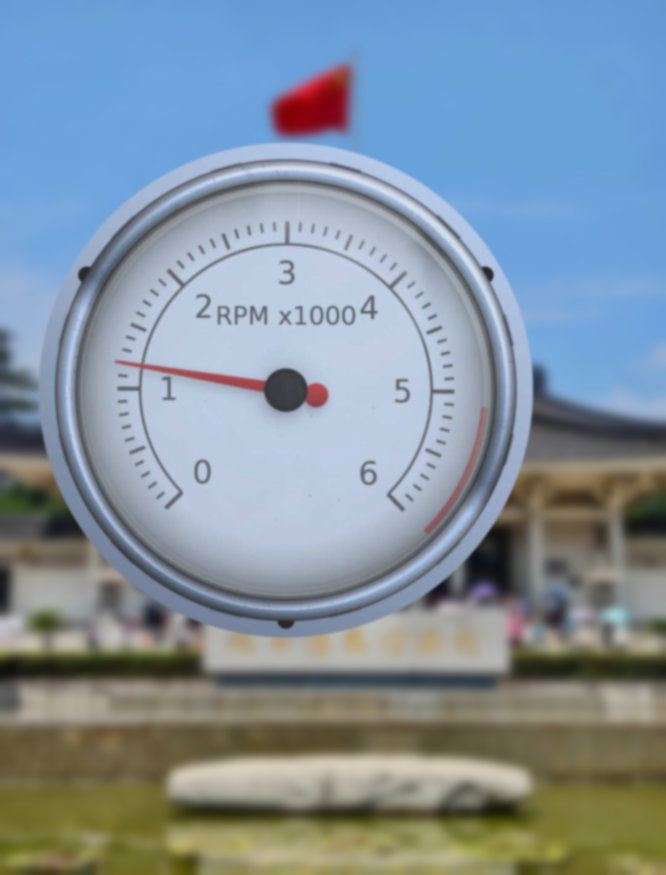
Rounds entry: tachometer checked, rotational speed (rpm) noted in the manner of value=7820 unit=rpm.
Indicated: value=1200 unit=rpm
